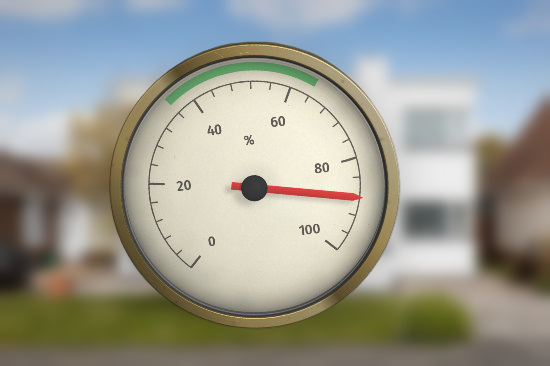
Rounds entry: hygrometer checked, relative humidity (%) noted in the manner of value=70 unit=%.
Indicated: value=88 unit=%
